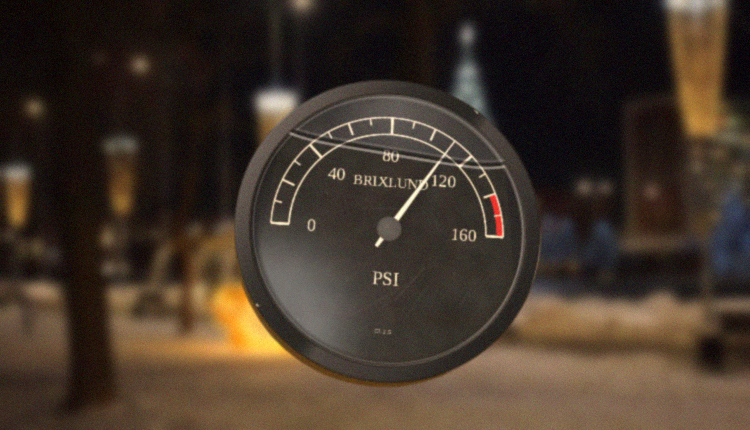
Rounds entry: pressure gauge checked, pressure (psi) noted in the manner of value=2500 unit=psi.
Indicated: value=110 unit=psi
